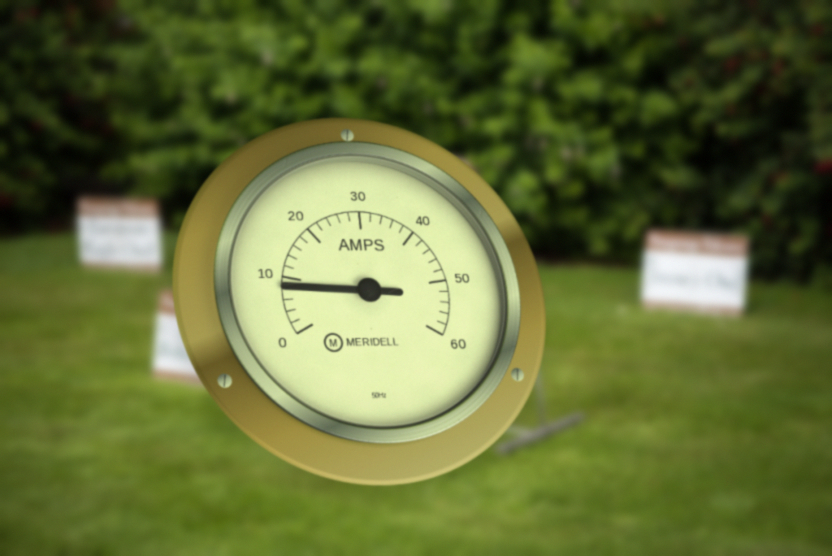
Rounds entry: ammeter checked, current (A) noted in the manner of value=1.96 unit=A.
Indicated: value=8 unit=A
